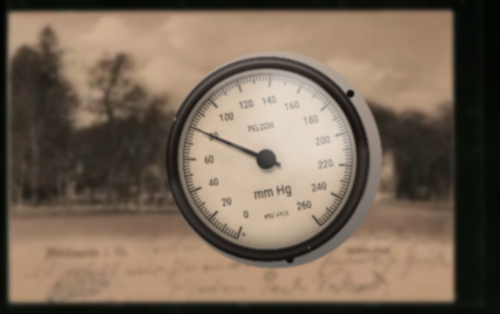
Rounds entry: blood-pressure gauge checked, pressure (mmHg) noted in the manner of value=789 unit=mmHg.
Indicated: value=80 unit=mmHg
